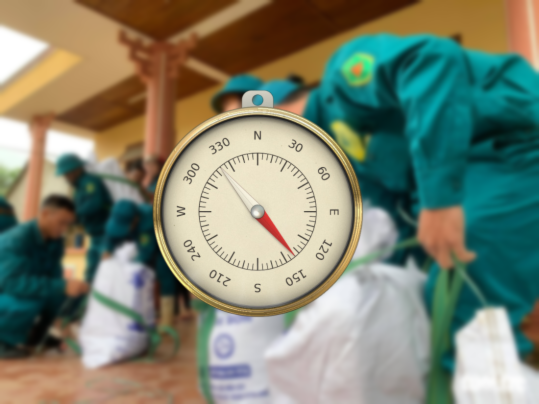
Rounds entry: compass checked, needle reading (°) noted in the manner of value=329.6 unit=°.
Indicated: value=140 unit=°
